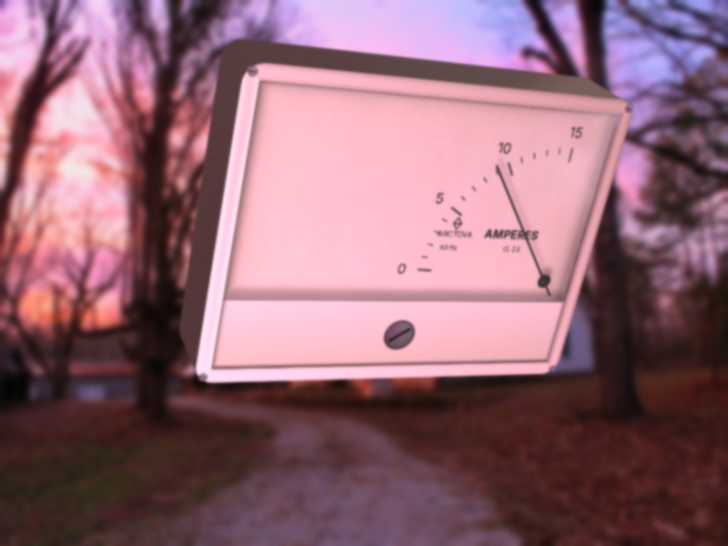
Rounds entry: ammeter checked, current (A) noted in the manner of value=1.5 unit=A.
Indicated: value=9 unit=A
